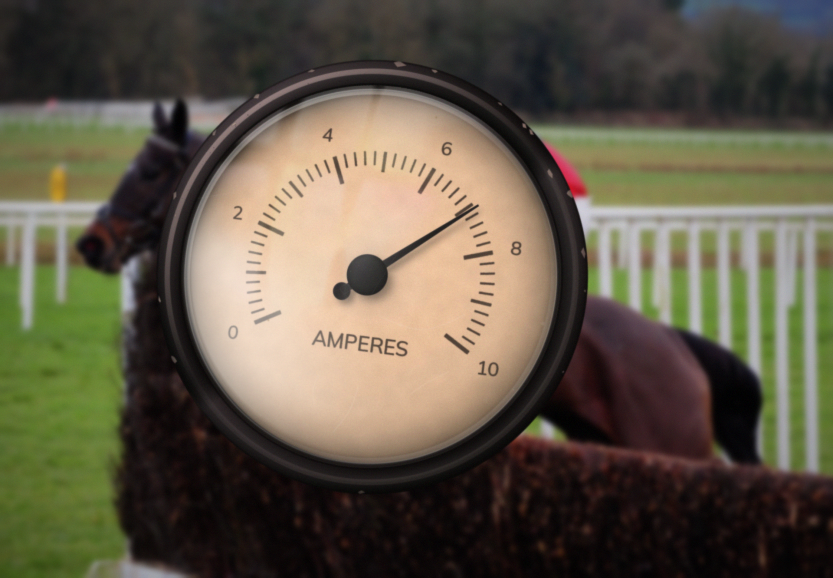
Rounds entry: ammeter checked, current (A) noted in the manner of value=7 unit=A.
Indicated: value=7.1 unit=A
